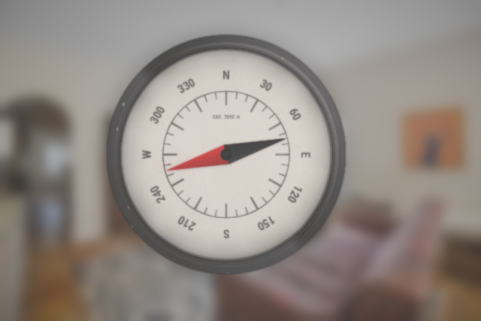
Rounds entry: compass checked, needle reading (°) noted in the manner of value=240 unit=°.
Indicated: value=255 unit=°
